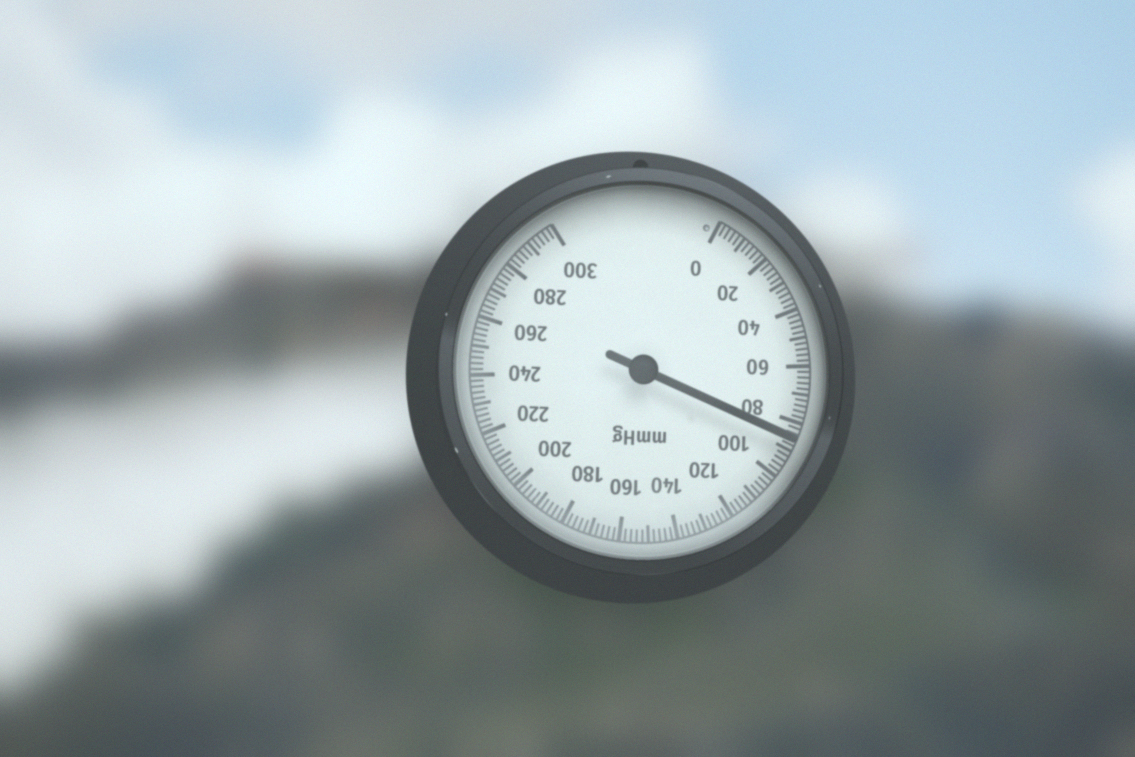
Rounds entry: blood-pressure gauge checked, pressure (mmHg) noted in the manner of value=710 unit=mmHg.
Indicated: value=86 unit=mmHg
